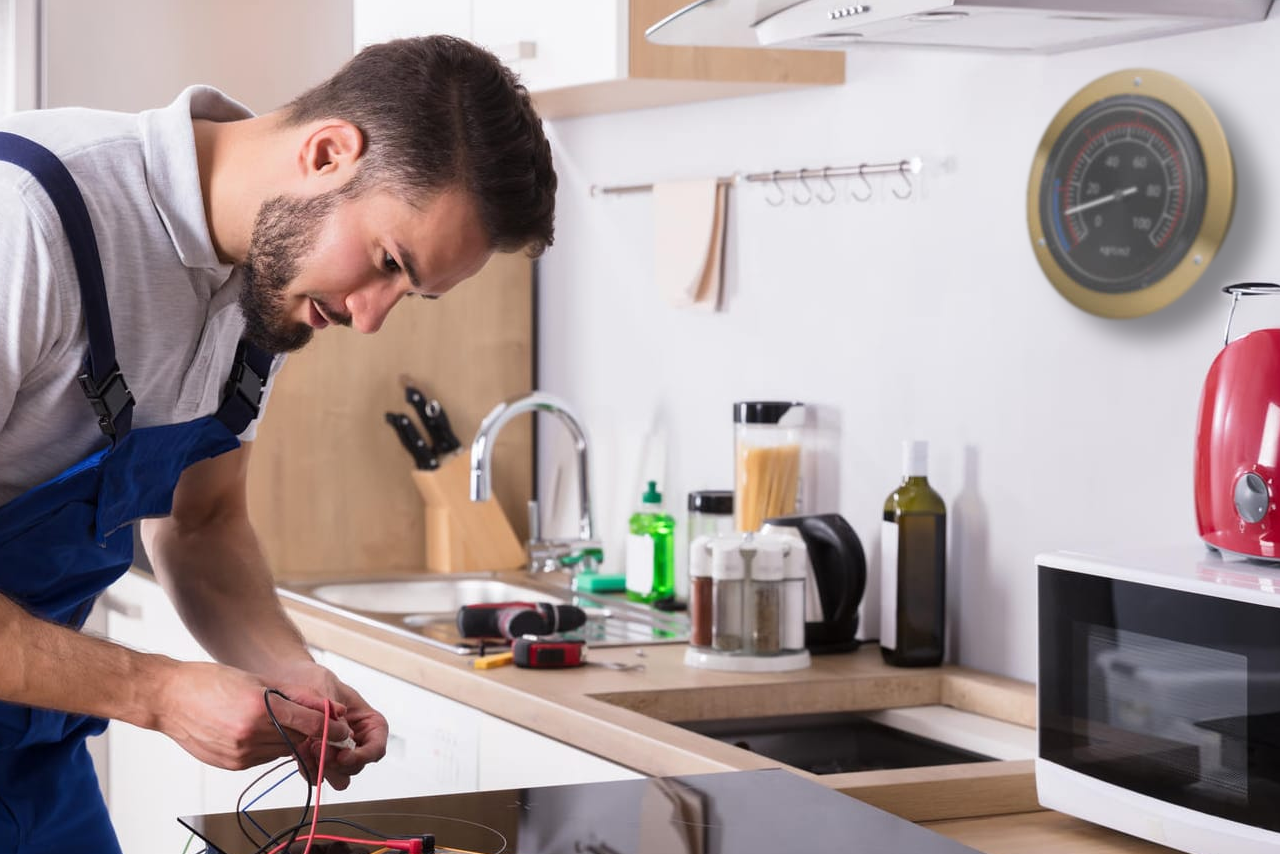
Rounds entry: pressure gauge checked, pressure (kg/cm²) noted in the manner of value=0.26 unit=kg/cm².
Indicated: value=10 unit=kg/cm²
